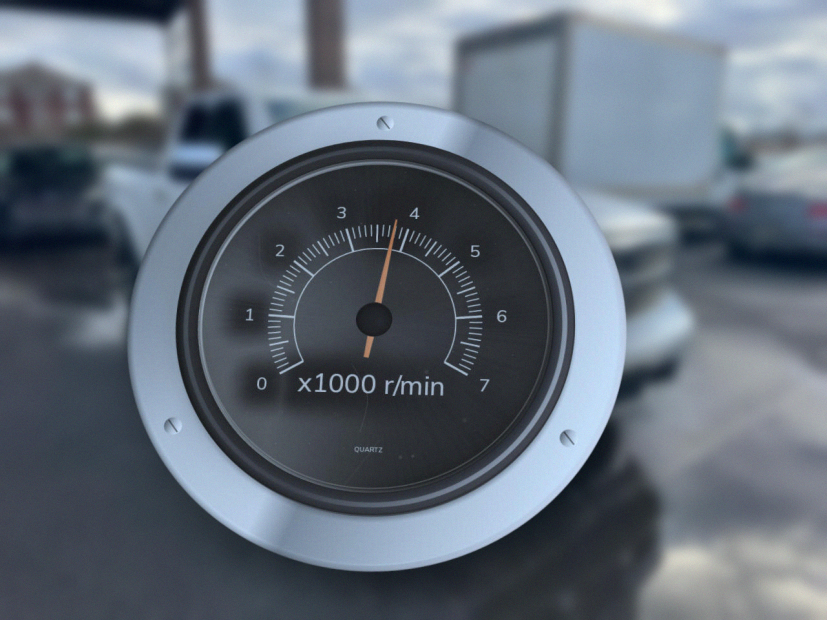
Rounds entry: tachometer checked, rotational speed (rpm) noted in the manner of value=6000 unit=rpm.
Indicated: value=3800 unit=rpm
